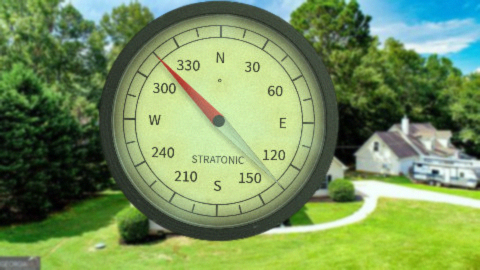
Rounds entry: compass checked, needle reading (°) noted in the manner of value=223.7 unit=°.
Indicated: value=315 unit=°
